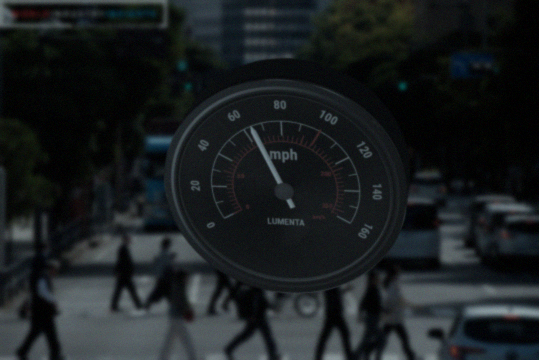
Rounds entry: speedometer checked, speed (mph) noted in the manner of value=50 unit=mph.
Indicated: value=65 unit=mph
